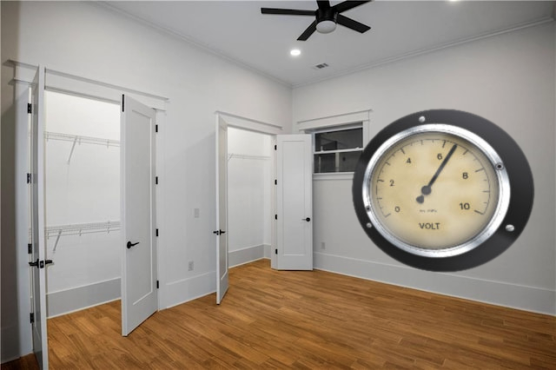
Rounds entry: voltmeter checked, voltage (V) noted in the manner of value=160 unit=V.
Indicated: value=6.5 unit=V
